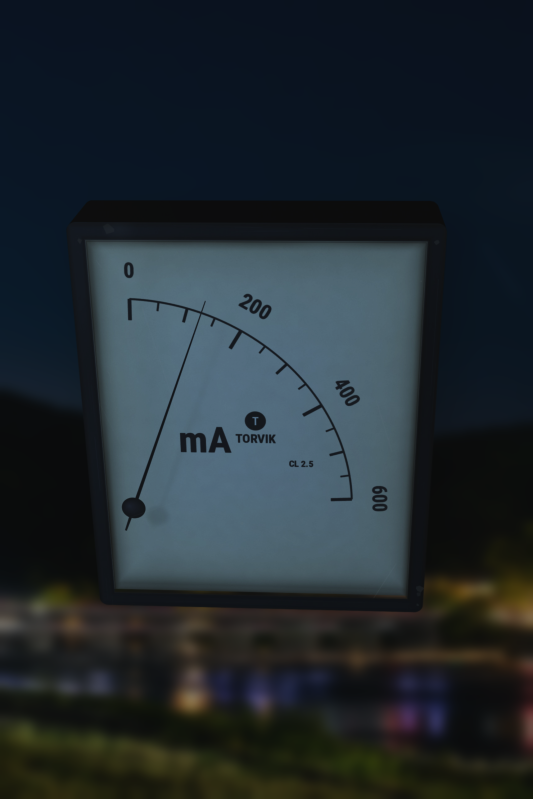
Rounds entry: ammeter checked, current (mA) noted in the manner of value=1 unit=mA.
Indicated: value=125 unit=mA
